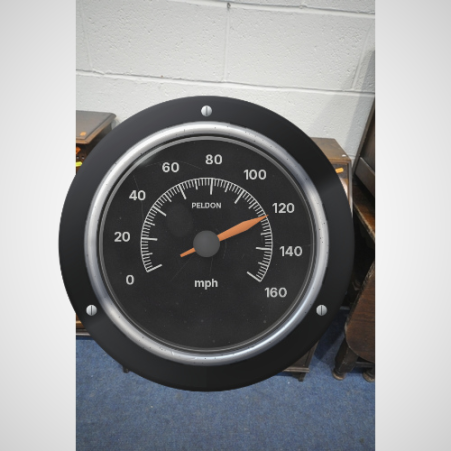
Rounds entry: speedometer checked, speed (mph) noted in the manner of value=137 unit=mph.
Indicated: value=120 unit=mph
